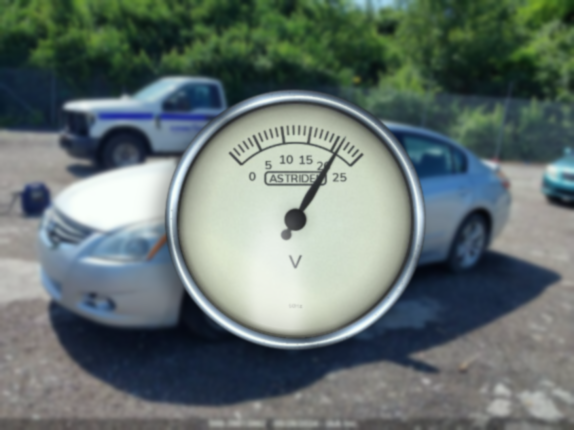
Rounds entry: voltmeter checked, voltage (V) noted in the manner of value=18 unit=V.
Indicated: value=21 unit=V
